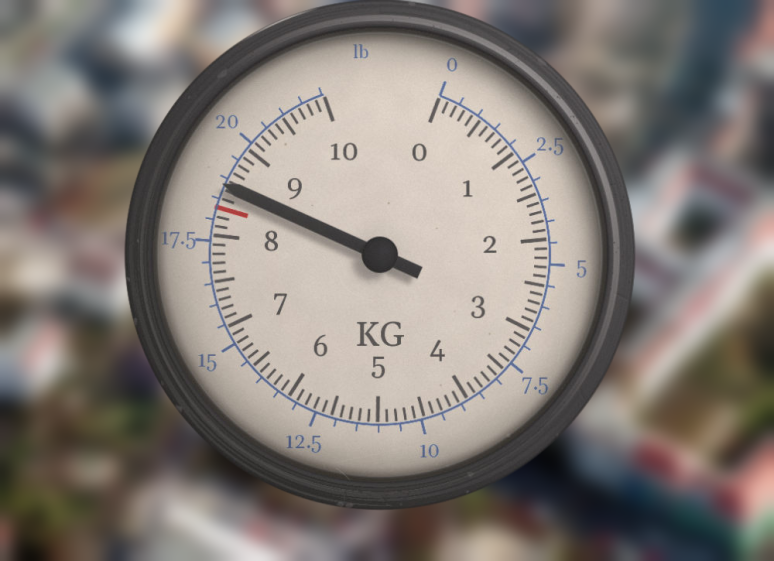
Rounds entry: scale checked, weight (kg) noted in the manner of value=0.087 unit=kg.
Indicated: value=8.55 unit=kg
